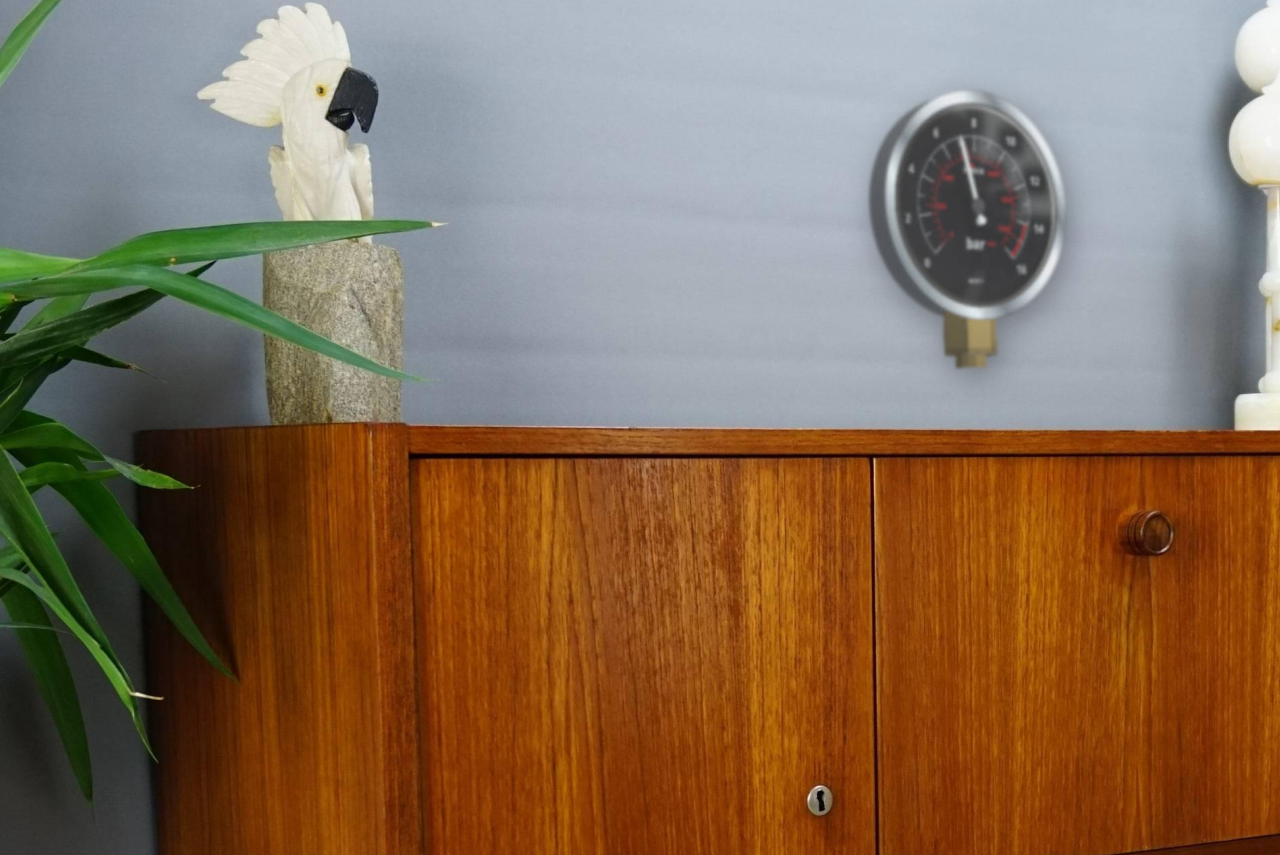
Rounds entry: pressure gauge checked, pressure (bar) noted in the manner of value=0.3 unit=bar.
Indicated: value=7 unit=bar
